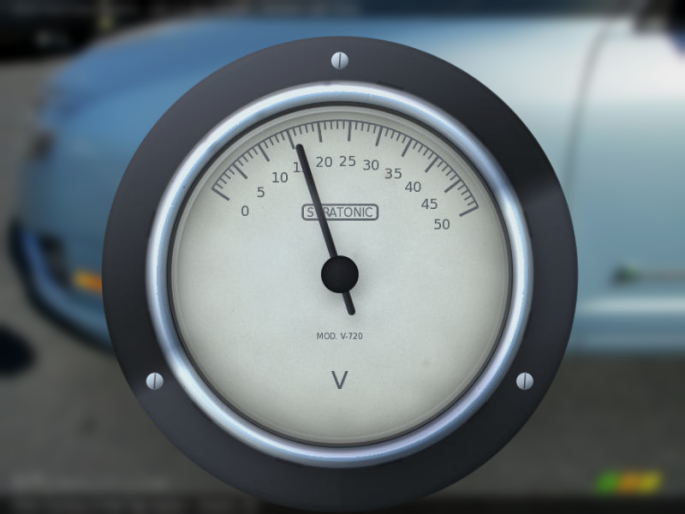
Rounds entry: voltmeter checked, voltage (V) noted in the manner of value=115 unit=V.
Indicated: value=16 unit=V
